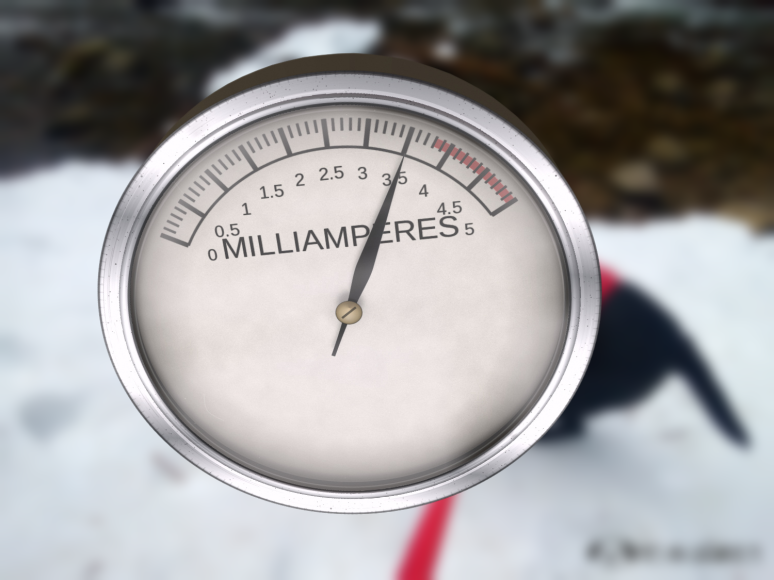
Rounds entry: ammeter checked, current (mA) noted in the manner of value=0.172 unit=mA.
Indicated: value=3.5 unit=mA
